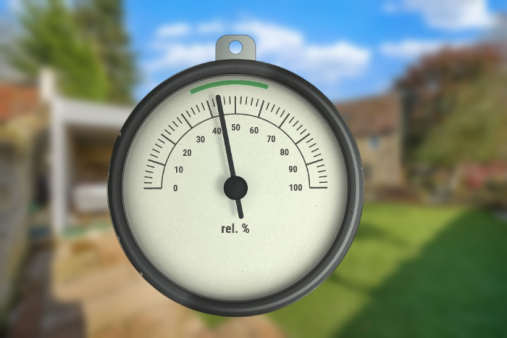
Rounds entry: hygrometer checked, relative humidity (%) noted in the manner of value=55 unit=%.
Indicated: value=44 unit=%
